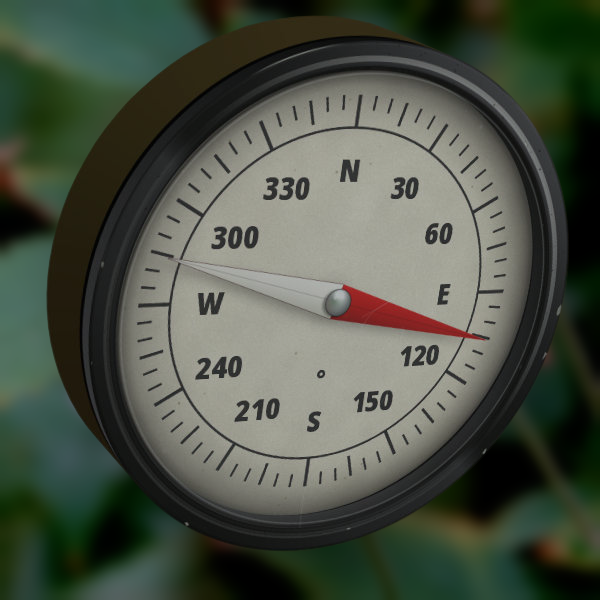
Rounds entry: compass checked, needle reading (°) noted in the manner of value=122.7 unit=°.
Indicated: value=105 unit=°
